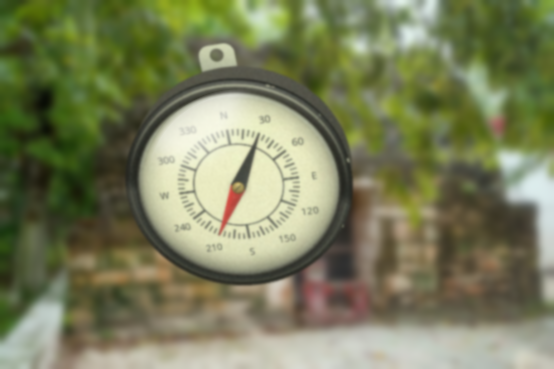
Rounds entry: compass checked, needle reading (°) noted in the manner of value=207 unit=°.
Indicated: value=210 unit=°
